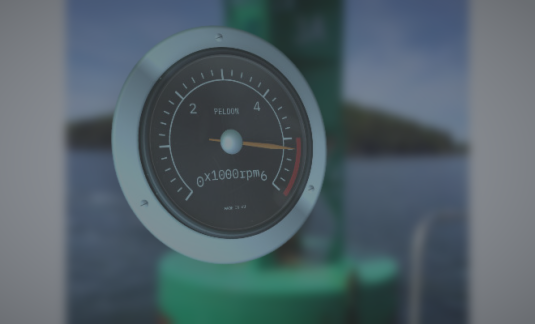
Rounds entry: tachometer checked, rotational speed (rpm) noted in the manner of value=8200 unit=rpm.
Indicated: value=5200 unit=rpm
